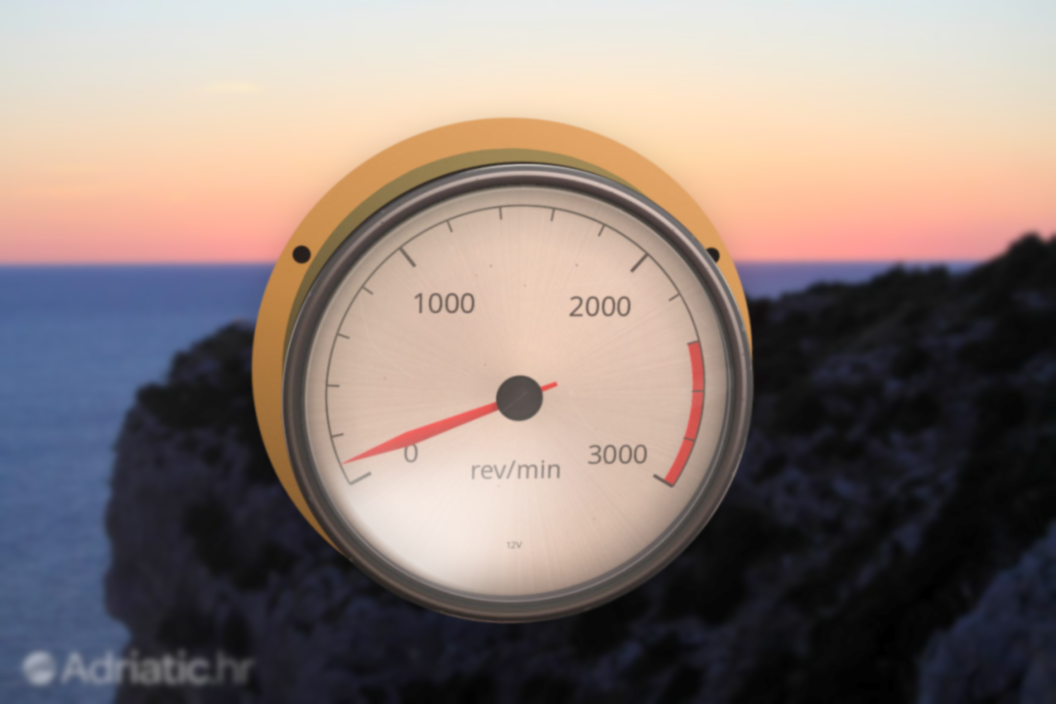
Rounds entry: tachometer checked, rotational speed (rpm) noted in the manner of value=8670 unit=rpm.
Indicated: value=100 unit=rpm
